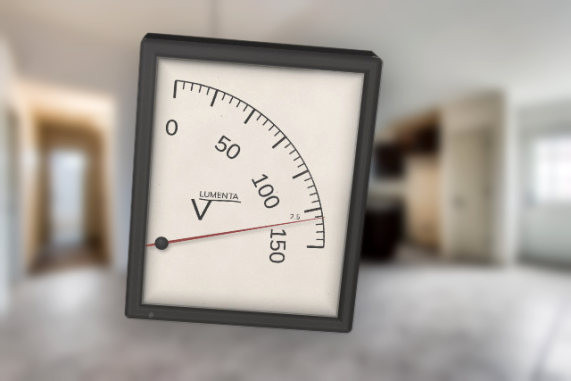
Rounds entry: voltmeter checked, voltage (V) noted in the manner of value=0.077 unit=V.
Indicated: value=130 unit=V
